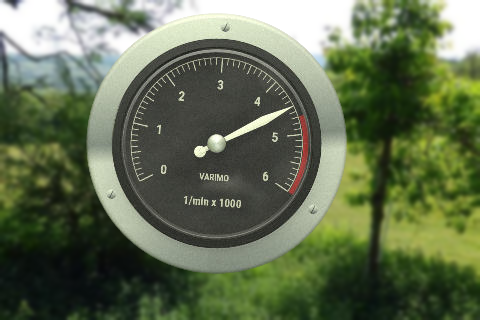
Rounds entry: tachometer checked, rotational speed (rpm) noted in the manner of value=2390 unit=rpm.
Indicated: value=4500 unit=rpm
